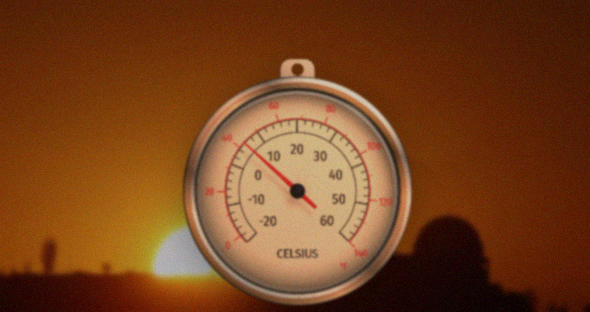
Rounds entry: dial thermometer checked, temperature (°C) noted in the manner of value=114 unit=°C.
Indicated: value=6 unit=°C
